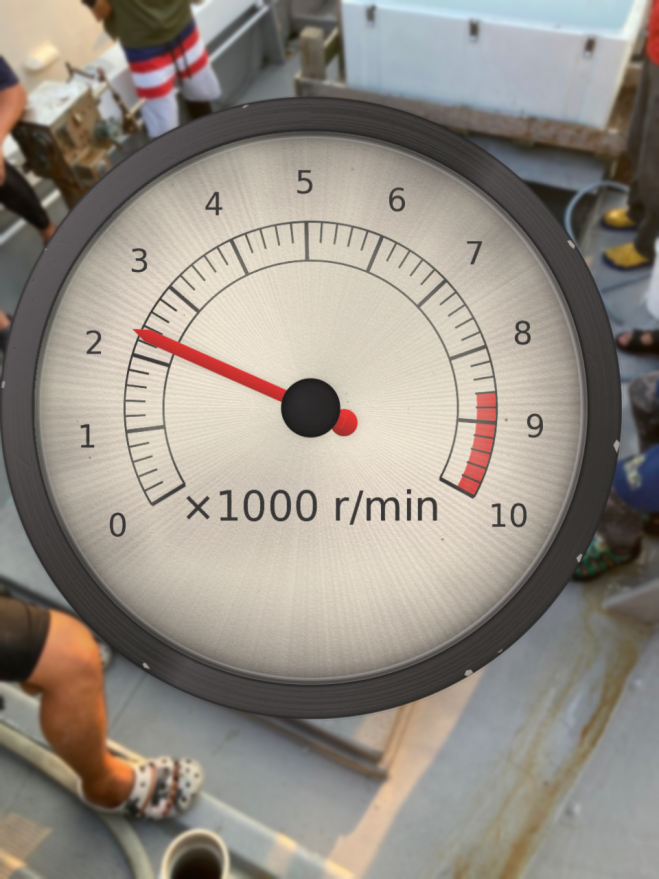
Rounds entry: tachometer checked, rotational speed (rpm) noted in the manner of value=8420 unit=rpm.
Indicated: value=2300 unit=rpm
